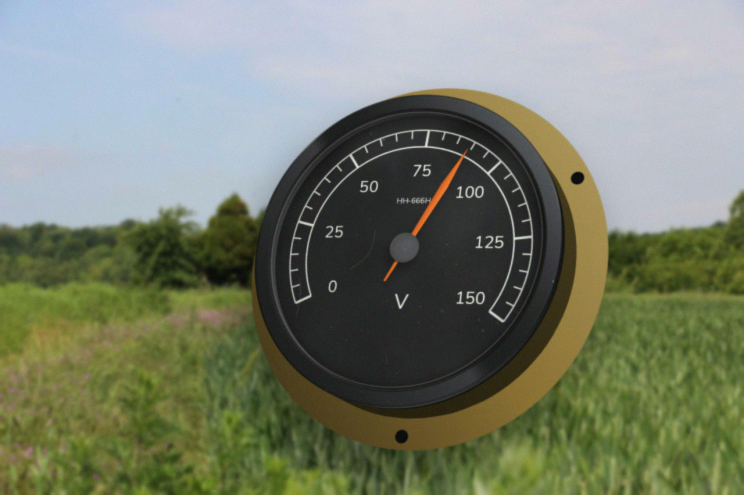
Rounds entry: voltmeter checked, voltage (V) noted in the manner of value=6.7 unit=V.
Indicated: value=90 unit=V
